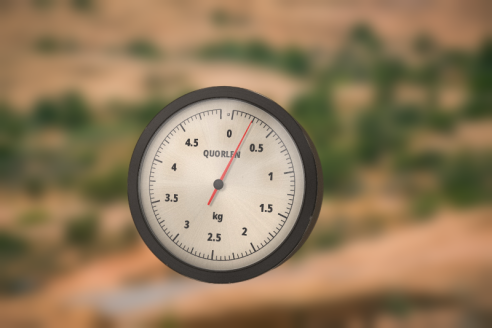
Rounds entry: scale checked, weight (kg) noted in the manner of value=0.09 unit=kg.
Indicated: value=0.25 unit=kg
